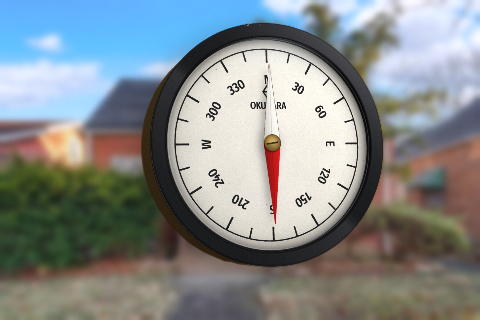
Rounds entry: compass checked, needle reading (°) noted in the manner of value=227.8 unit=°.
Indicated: value=180 unit=°
